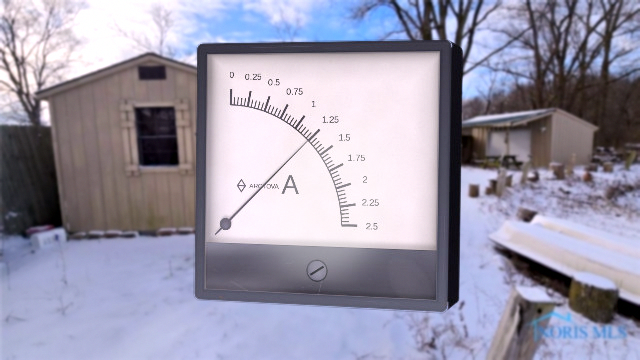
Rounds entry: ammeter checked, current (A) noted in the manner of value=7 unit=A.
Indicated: value=1.25 unit=A
